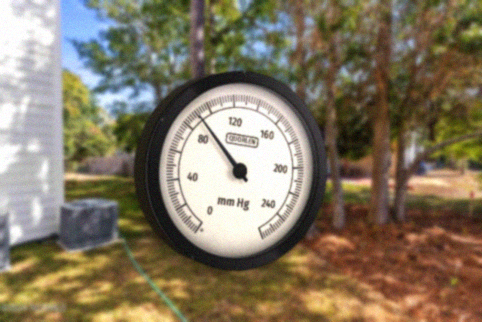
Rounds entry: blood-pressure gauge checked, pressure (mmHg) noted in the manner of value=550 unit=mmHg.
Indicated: value=90 unit=mmHg
